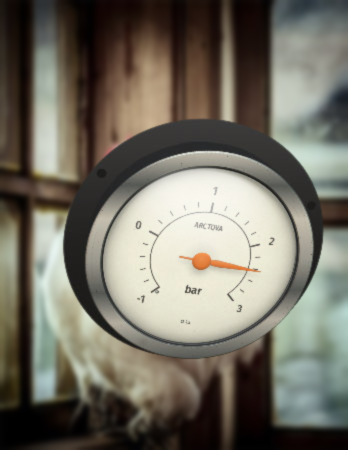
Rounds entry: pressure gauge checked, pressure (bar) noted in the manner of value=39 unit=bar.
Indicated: value=2.4 unit=bar
